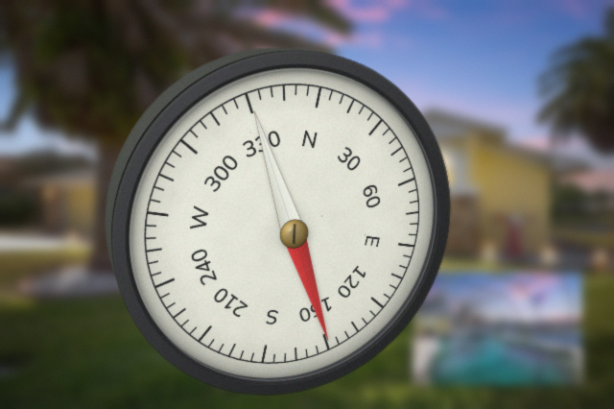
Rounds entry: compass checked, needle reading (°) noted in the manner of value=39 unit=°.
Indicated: value=150 unit=°
